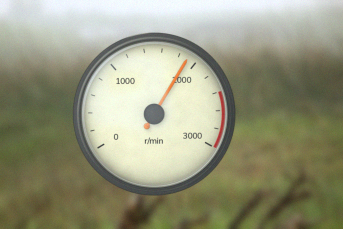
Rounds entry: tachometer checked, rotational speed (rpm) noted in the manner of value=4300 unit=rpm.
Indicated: value=1900 unit=rpm
